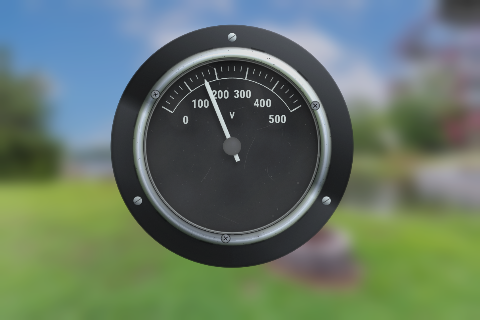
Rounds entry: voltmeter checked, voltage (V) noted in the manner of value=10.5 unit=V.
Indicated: value=160 unit=V
